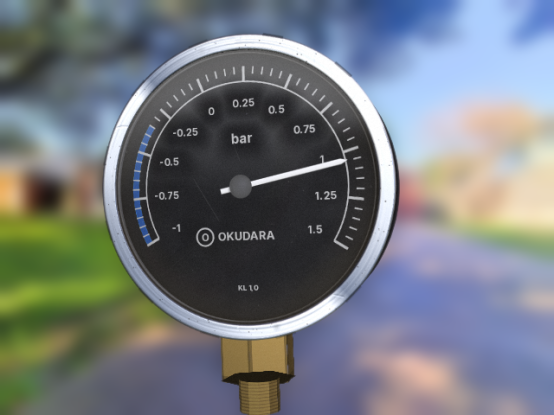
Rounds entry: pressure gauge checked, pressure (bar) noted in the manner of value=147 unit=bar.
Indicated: value=1.05 unit=bar
